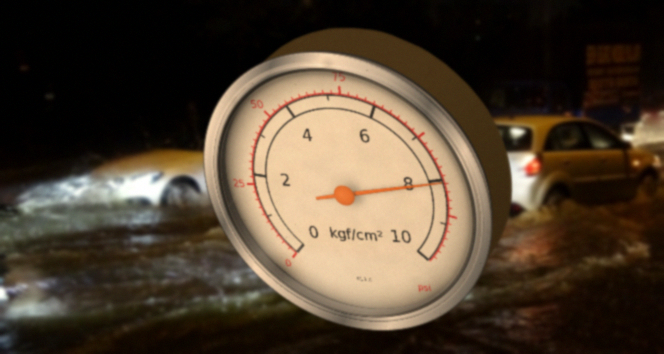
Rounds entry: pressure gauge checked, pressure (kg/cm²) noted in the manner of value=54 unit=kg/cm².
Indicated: value=8 unit=kg/cm²
